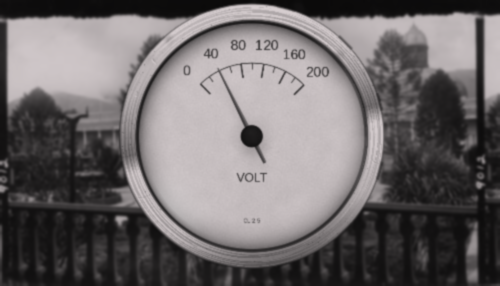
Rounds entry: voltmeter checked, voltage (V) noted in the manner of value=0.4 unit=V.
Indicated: value=40 unit=V
